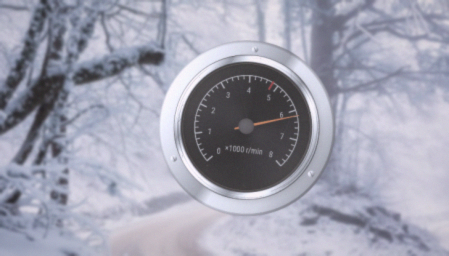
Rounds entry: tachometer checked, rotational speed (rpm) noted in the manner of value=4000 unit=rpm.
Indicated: value=6200 unit=rpm
